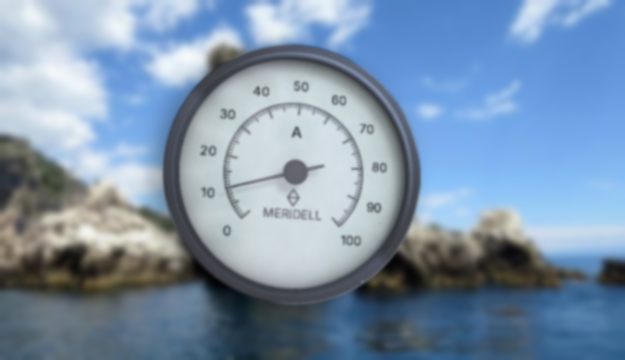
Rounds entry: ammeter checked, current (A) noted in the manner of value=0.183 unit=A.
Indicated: value=10 unit=A
